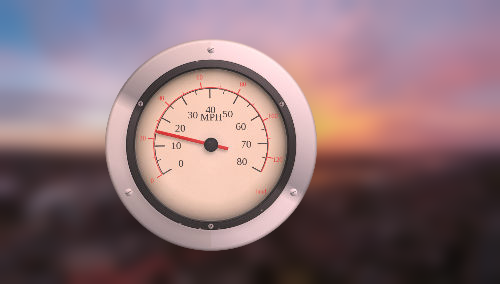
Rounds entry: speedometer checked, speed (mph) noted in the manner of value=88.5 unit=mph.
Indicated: value=15 unit=mph
